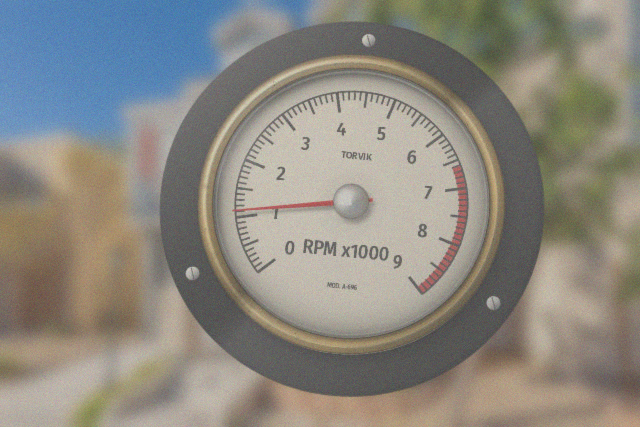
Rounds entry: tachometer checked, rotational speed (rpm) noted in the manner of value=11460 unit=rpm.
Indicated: value=1100 unit=rpm
